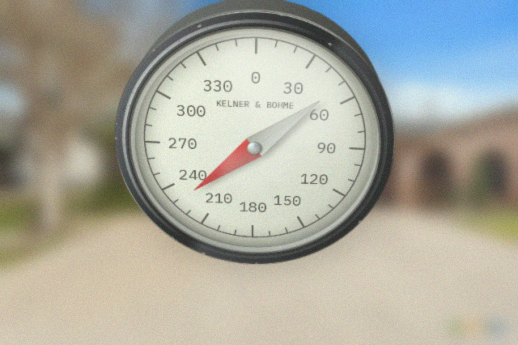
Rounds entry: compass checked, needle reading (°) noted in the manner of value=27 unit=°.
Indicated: value=230 unit=°
